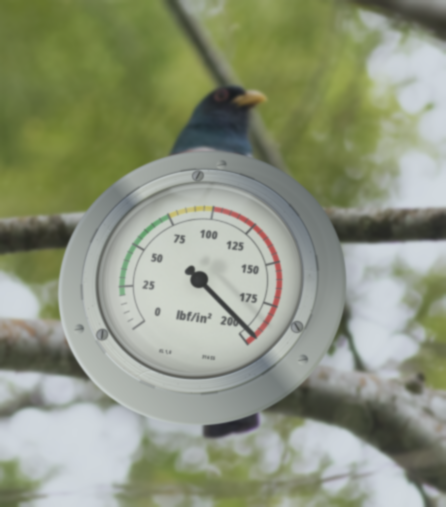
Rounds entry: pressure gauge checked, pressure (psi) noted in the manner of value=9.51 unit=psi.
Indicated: value=195 unit=psi
